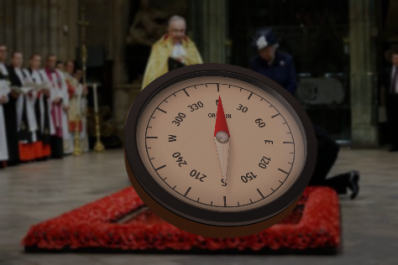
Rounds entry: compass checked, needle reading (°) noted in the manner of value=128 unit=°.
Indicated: value=0 unit=°
